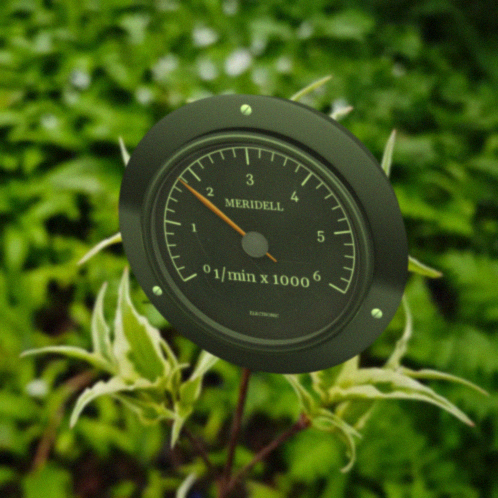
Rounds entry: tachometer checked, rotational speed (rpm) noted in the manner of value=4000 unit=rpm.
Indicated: value=1800 unit=rpm
